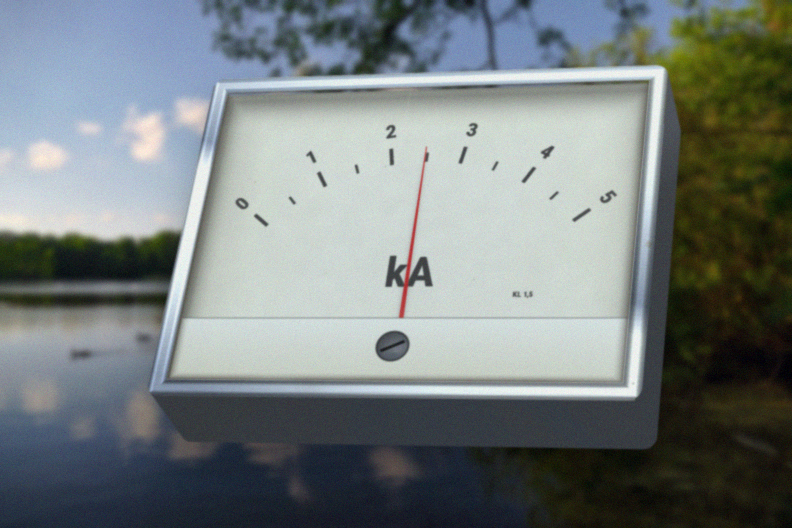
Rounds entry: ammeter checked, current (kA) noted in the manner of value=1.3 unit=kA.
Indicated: value=2.5 unit=kA
